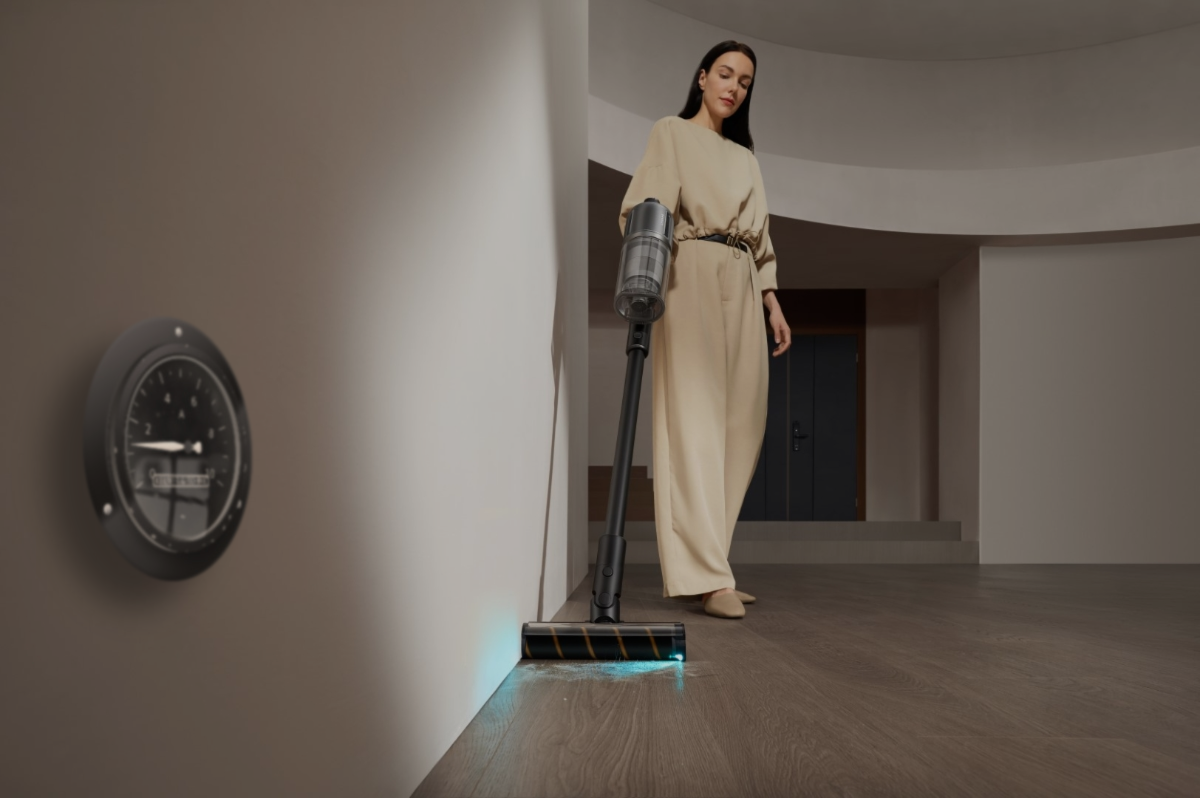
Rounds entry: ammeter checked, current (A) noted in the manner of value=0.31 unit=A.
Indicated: value=1.25 unit=A
